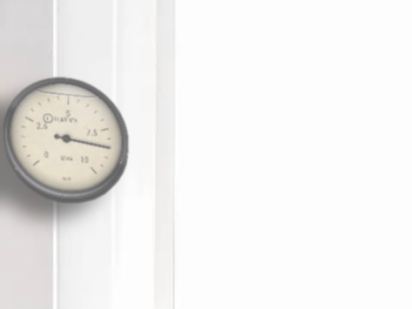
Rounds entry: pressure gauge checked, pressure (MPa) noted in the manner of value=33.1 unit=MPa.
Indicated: value=8.5 unit=MPa
